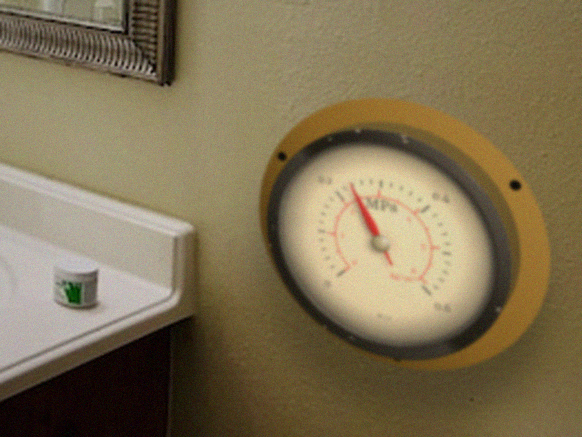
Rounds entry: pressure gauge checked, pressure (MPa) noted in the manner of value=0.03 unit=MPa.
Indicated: value=0.24 unit=MPa
